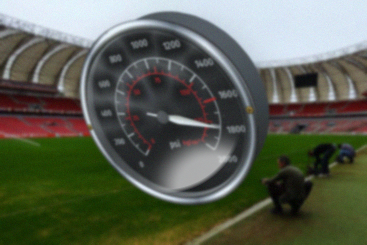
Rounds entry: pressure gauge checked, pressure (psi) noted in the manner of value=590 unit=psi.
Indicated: value=1800 unit=psi
